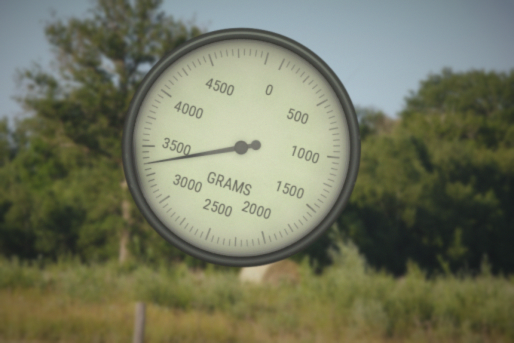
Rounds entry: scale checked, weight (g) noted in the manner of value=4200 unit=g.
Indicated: value=3350 unit=g
